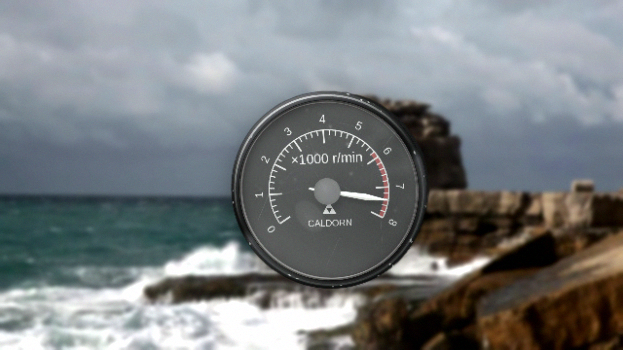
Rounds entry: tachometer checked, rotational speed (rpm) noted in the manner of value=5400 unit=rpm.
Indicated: value=7400 unit=rpm
